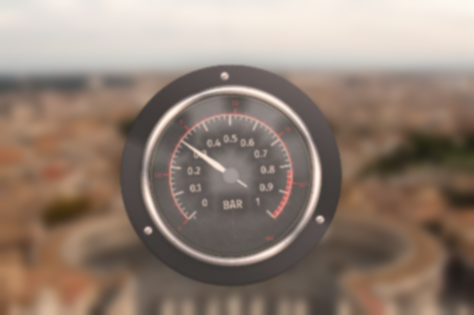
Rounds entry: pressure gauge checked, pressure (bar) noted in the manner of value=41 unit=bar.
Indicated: value=0.3 unit=bar
